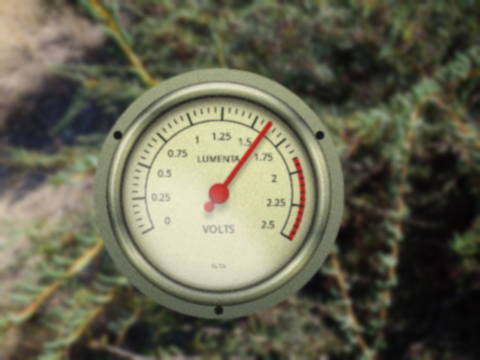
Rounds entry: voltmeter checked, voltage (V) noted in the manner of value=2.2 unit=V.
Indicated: value=1.6 unit=V
